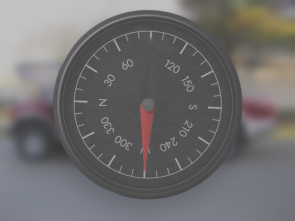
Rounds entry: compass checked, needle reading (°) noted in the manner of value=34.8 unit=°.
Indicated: value=270 unit=°
